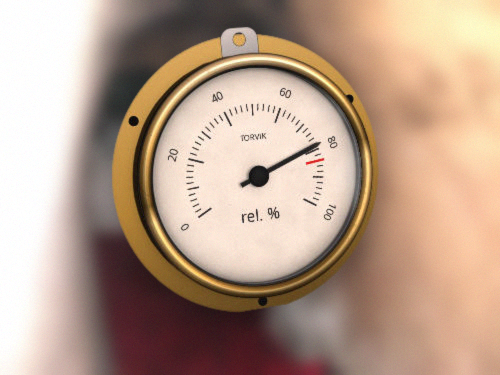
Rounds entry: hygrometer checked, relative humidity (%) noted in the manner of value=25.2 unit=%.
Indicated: value=78 unit=%
